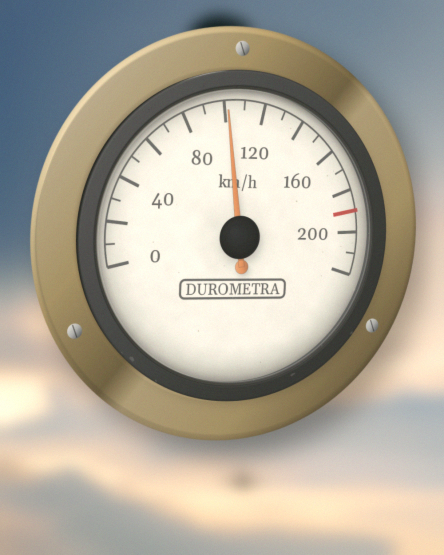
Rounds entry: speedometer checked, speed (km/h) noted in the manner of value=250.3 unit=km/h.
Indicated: value=100 unit=km/h
